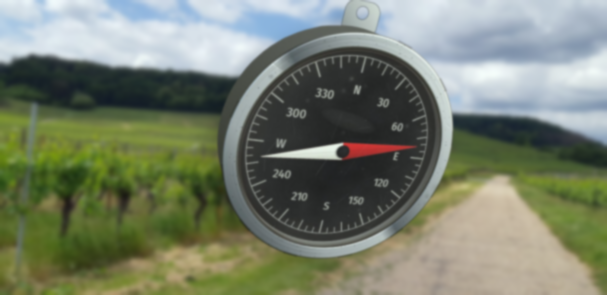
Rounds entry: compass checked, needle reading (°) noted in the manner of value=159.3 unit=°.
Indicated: value=80 unit=°
